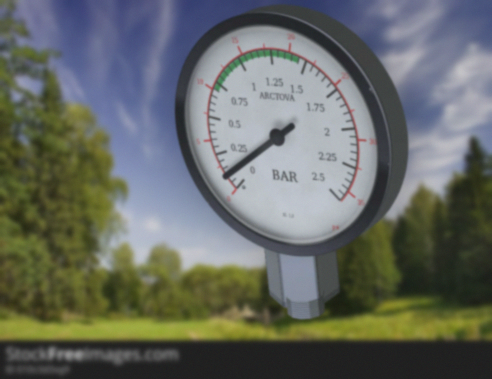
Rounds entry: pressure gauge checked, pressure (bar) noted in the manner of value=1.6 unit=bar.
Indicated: value=0.1 unit=bar
